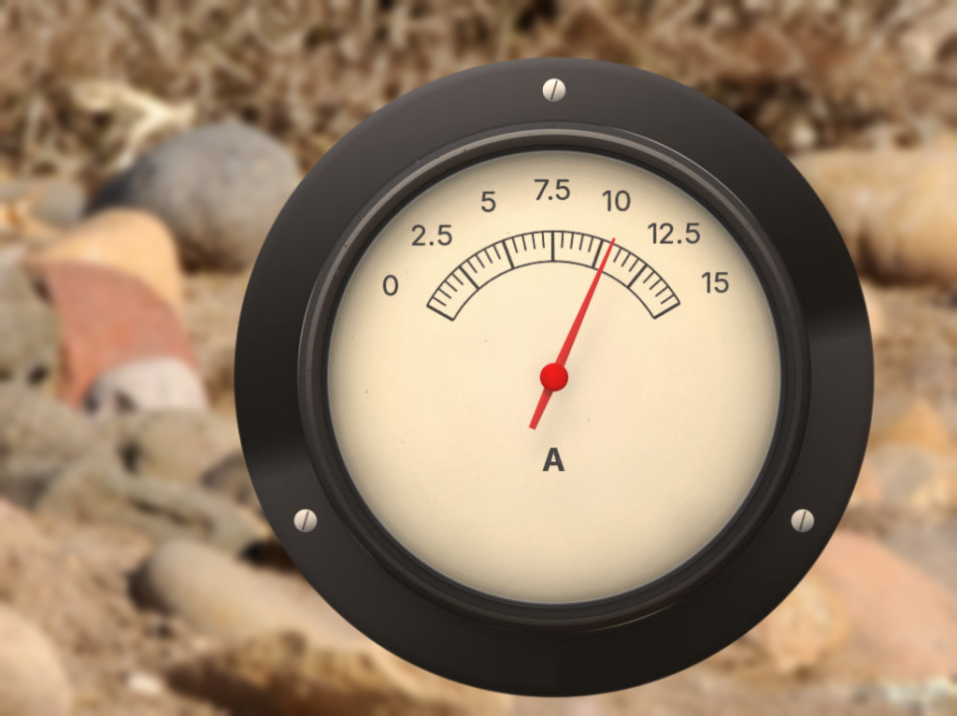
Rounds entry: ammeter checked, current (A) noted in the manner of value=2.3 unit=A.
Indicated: value=10.5 unit=A
